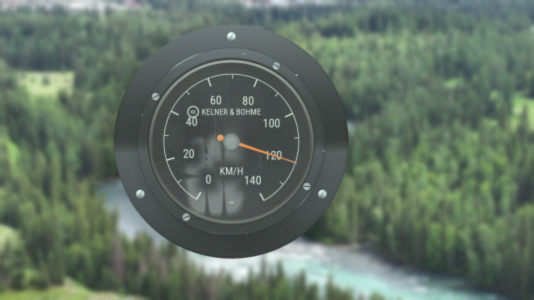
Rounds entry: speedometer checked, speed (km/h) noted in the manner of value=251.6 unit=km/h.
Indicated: value=120 unit=km/h
